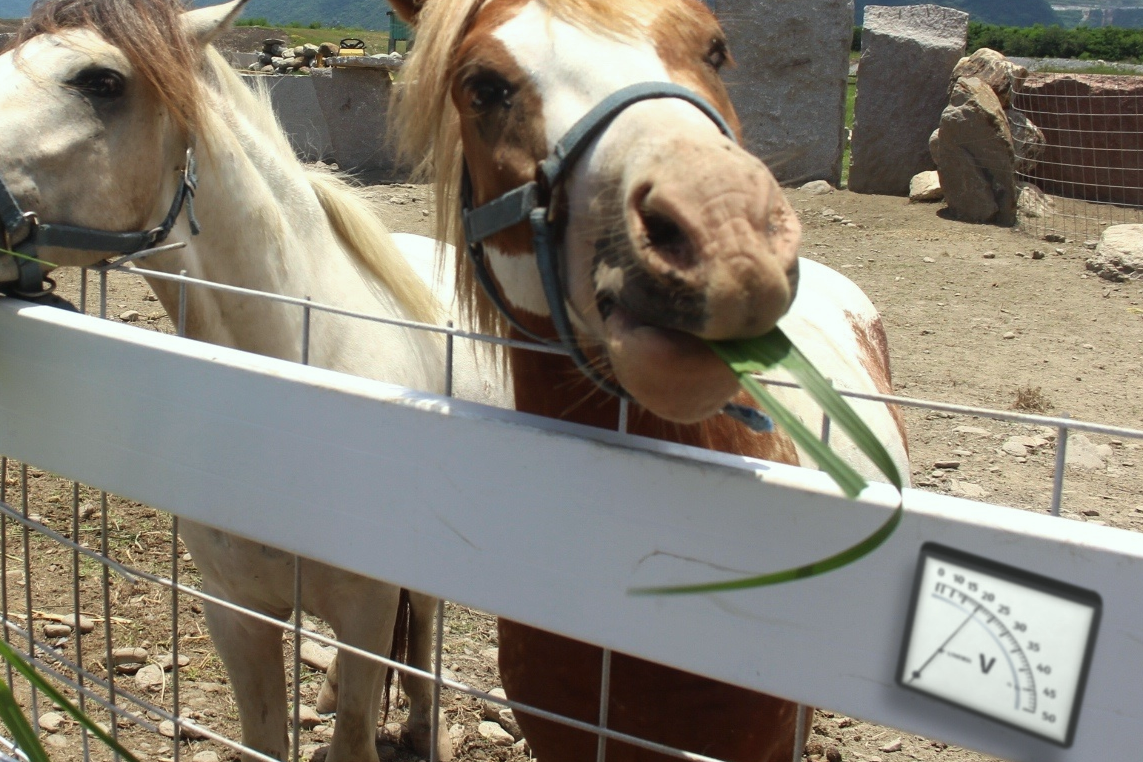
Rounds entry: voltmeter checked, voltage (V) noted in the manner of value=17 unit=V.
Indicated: value=20 unit=V
